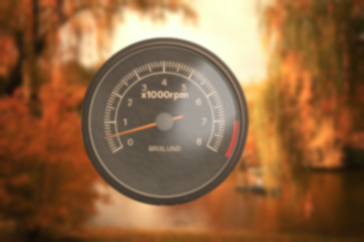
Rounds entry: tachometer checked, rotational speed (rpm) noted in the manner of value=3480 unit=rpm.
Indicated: value=500 unit=rpm
